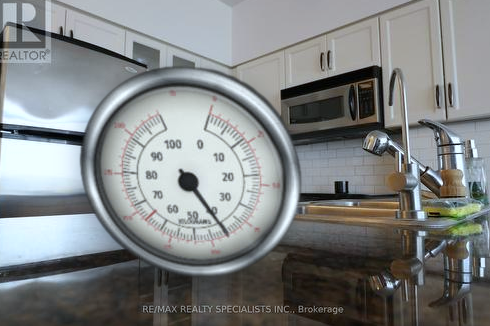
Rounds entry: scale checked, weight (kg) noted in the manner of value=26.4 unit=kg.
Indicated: value=40 unit=kg
